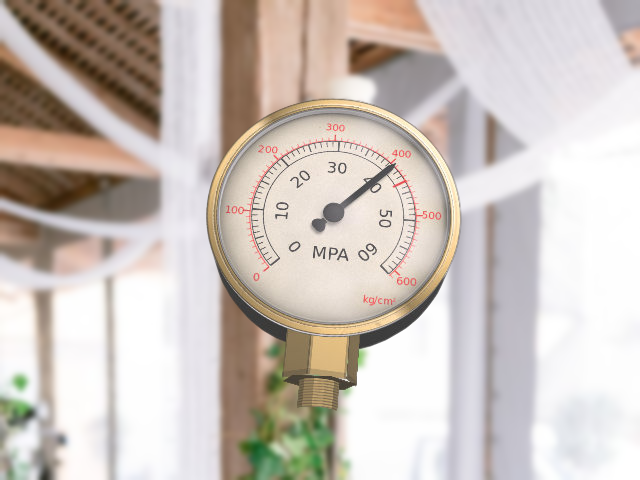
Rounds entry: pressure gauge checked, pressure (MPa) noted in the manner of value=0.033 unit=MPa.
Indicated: value=40 unit=MPa
